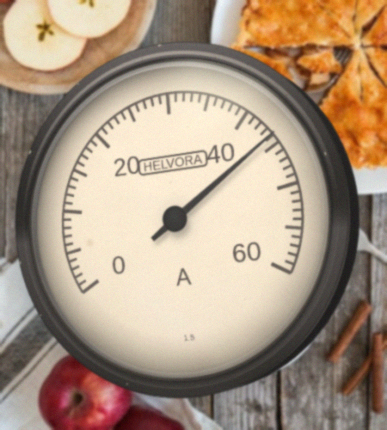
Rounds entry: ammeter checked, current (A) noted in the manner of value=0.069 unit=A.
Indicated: value=44 unit=A
